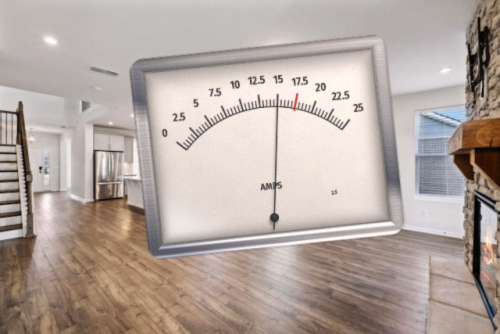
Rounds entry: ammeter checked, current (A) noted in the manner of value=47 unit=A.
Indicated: value=15 unit=A
